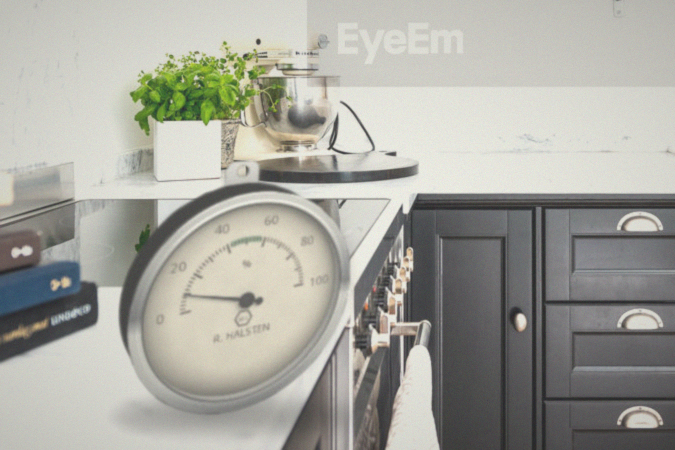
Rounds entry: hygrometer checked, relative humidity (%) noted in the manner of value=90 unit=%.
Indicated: value=10 unit=%
